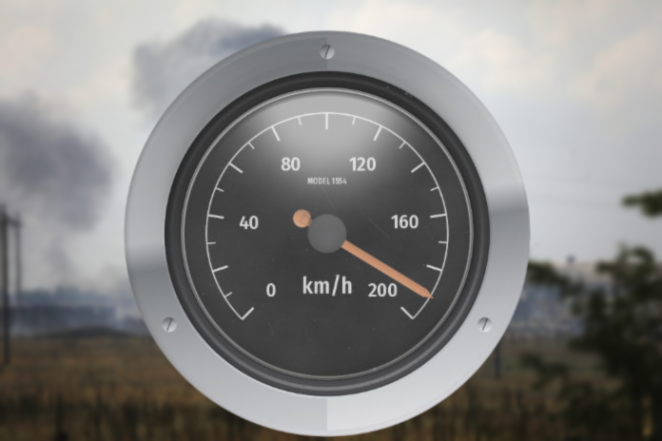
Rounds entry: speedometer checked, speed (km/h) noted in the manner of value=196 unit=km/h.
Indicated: value=190 unit=km/h
